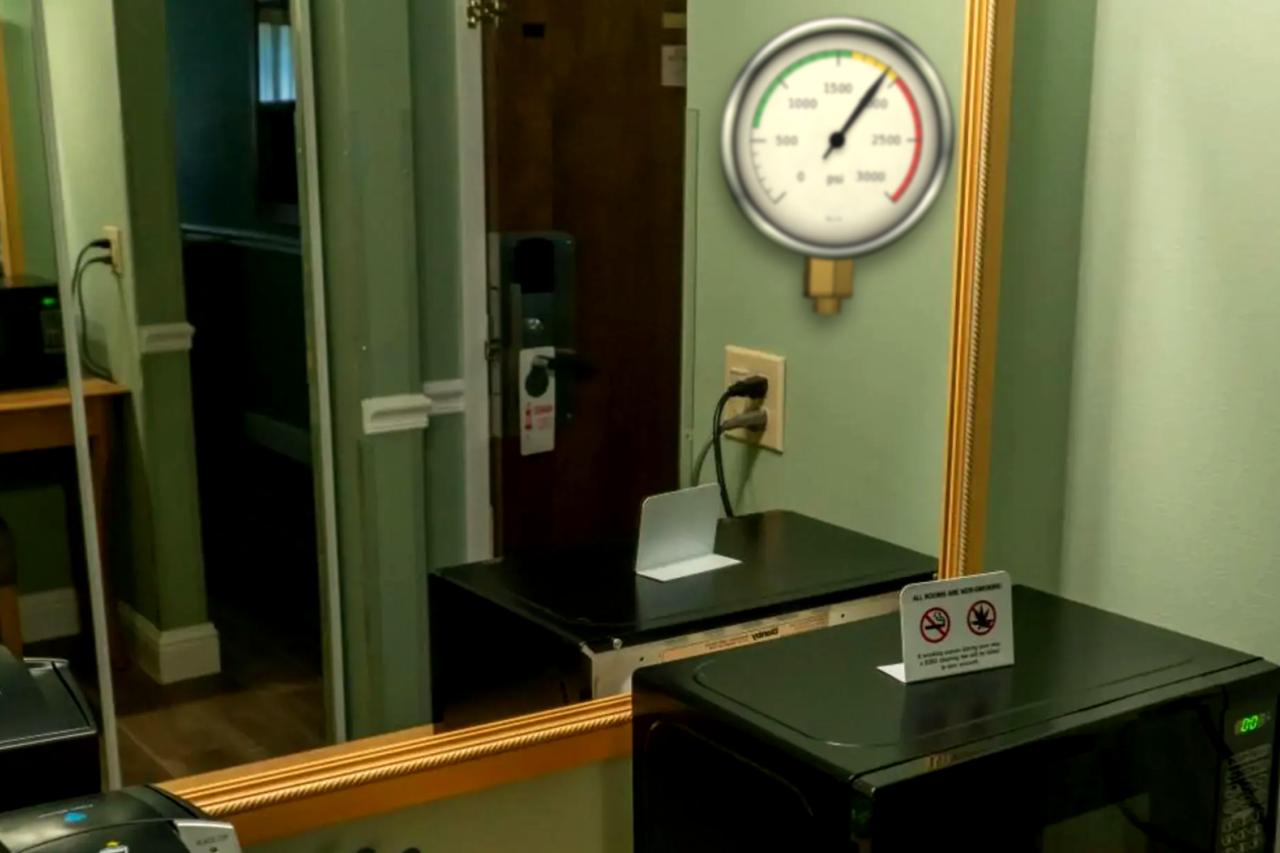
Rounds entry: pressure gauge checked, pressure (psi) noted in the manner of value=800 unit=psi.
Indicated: value=1900 unit=psi
